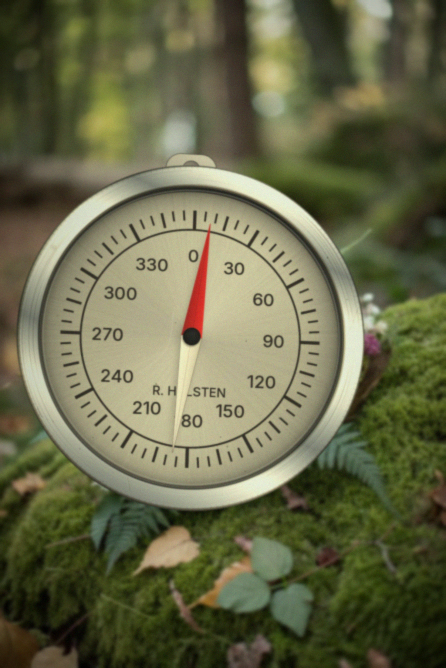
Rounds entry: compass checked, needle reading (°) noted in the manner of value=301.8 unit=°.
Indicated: value=7.5 unit=°
